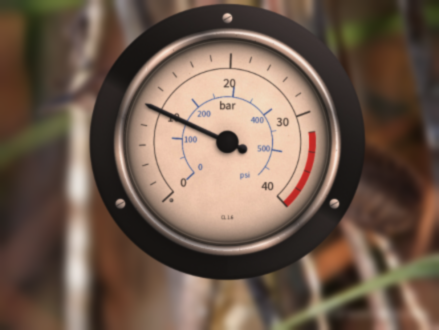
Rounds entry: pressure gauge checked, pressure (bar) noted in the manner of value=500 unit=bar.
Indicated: value=10 unit=bar
